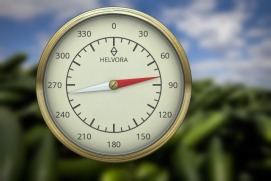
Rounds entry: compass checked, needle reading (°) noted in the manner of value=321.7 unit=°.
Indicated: value=80 unit=°
